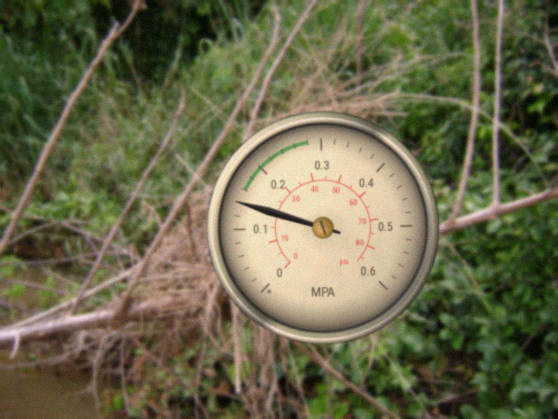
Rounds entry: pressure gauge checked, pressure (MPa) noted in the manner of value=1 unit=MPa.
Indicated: value=0.14 unit=MPa
